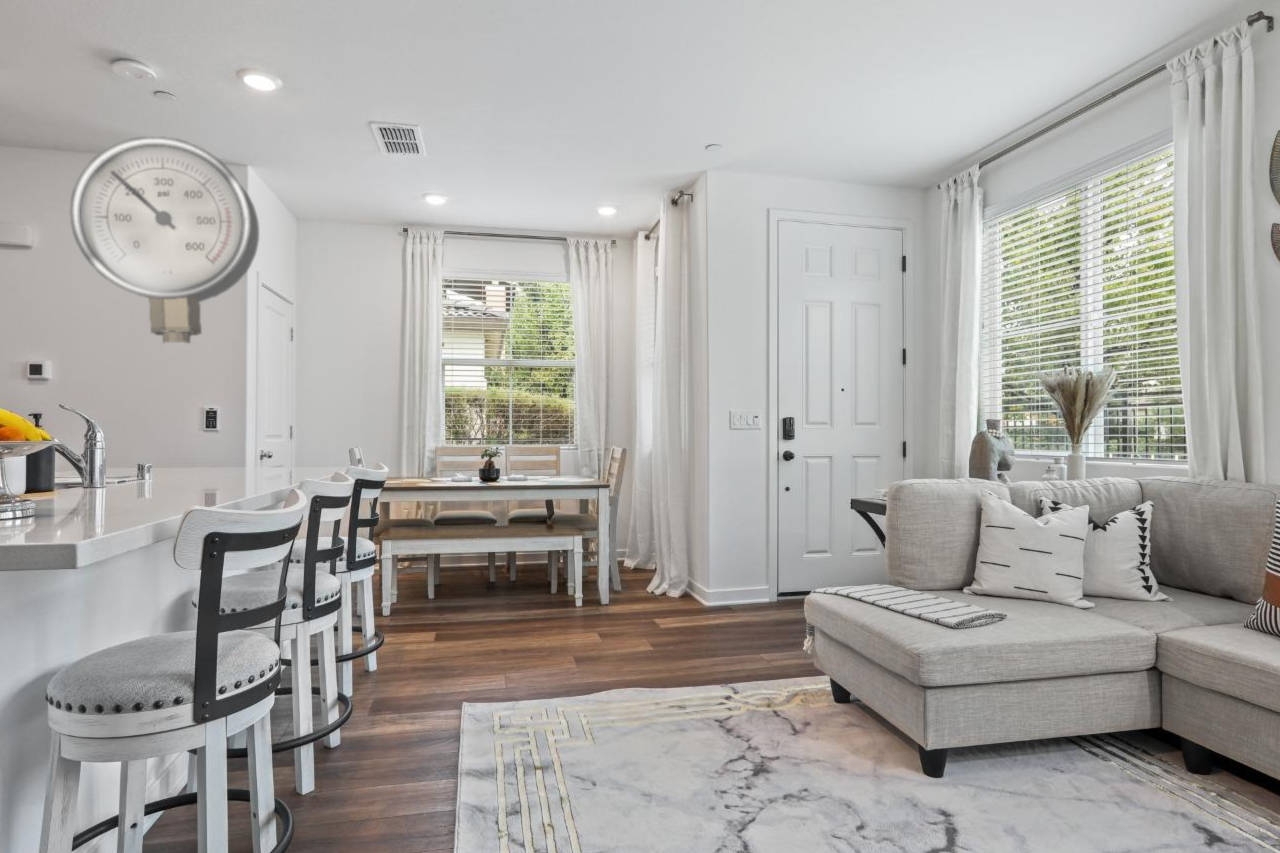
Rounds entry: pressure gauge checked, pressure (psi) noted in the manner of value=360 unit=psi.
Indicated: value=200 unit=psi
